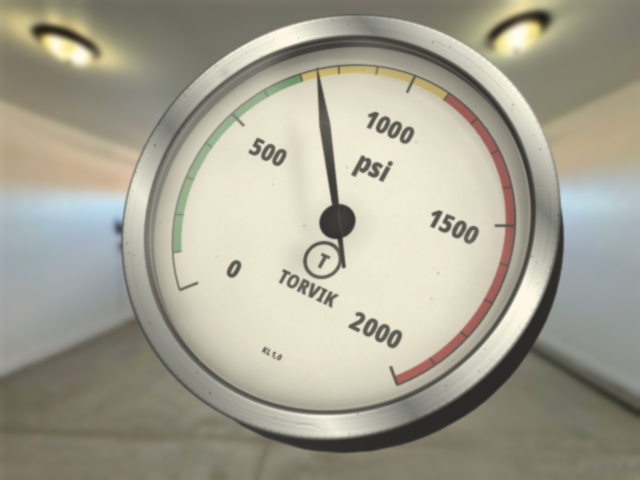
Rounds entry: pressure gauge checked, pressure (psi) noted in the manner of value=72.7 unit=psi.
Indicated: value=750 unit=psi
